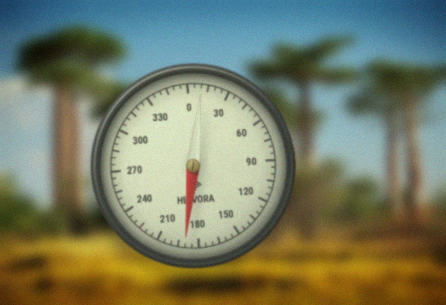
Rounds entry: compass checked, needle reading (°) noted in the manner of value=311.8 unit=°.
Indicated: value=190 unit=°
